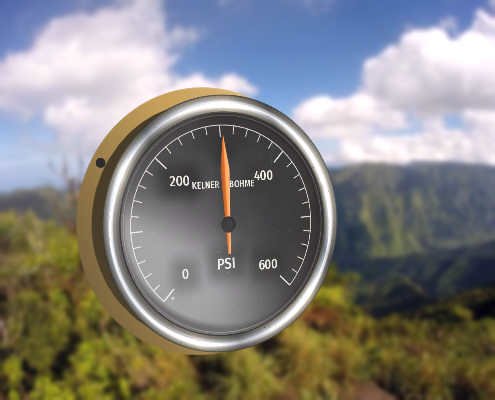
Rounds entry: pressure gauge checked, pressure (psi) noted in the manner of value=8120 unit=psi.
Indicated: value=300 unit=psi
